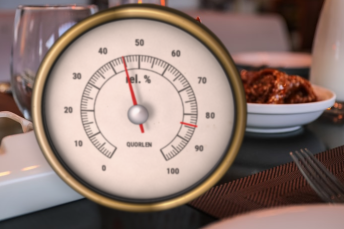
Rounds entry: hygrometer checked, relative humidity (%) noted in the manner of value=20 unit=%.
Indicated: value=45 unit=%
